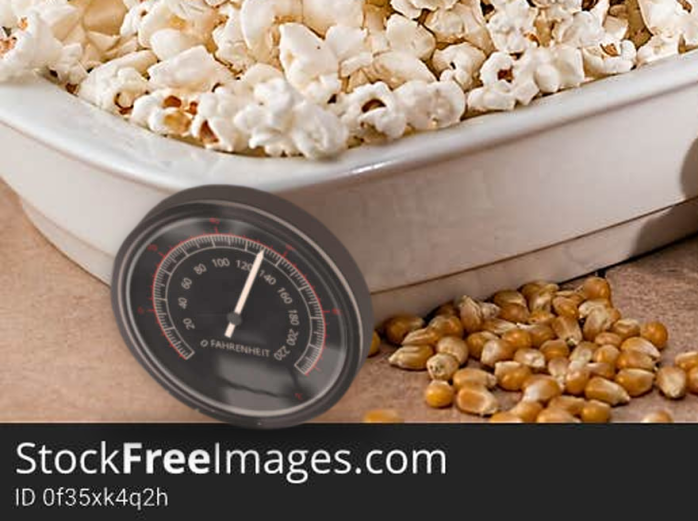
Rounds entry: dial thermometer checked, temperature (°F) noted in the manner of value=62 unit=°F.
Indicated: value=130 unit=°F
